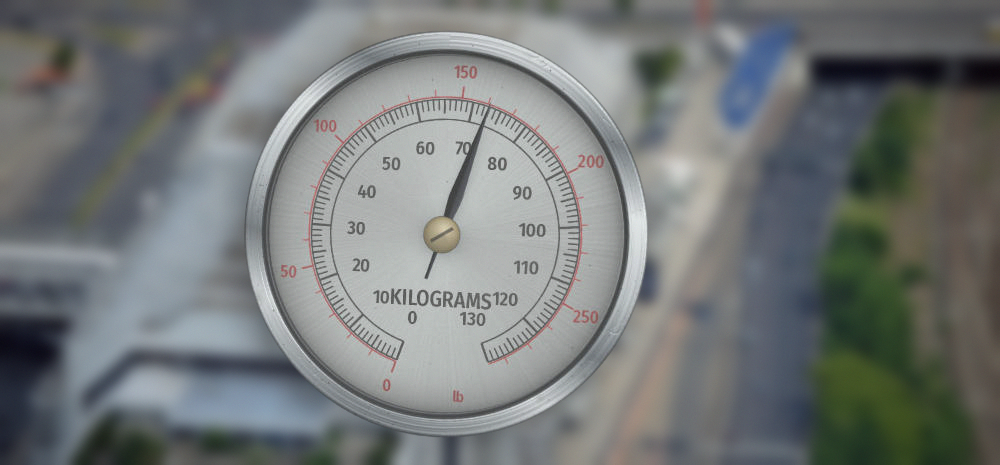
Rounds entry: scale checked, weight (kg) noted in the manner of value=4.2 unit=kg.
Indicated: value=73 unit=kg
